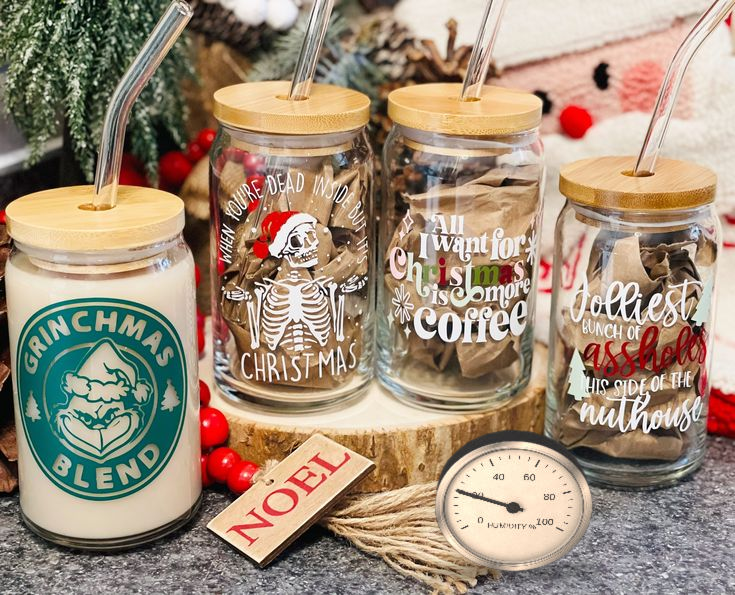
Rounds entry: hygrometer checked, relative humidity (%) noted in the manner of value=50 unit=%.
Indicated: value=20 unit=%
